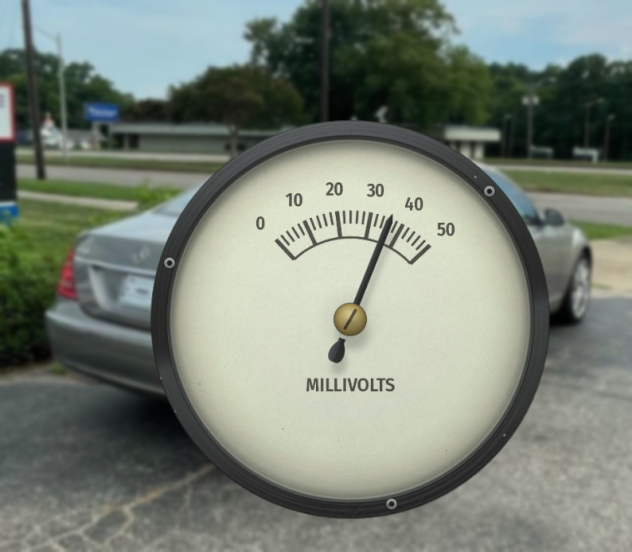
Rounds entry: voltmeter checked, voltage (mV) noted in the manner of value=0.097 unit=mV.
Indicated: value=36 unit=mV
